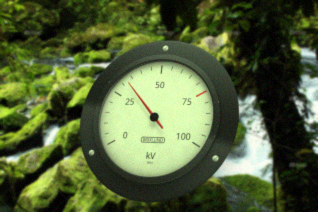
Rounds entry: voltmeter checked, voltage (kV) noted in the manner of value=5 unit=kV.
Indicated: value=32.5 unit=kV
